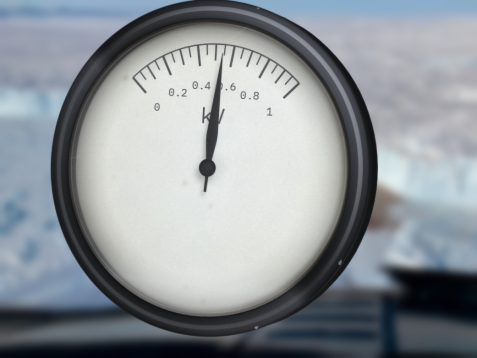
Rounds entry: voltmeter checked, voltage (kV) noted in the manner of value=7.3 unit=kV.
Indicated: value=0.55 unit=kV
